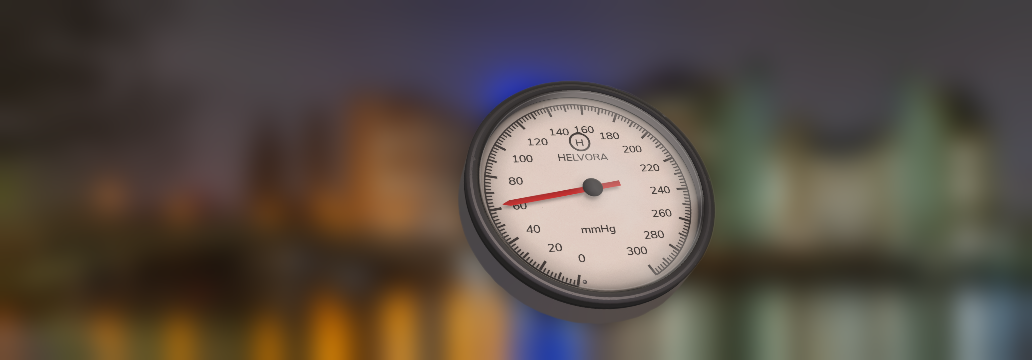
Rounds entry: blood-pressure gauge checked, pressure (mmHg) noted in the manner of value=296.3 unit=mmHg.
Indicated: value=60 unit=mmHg
